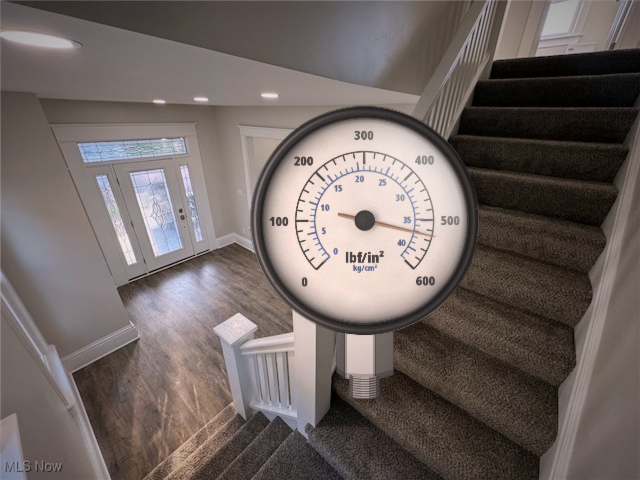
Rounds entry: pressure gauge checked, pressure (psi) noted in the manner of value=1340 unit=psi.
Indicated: value=530 unit=psi
